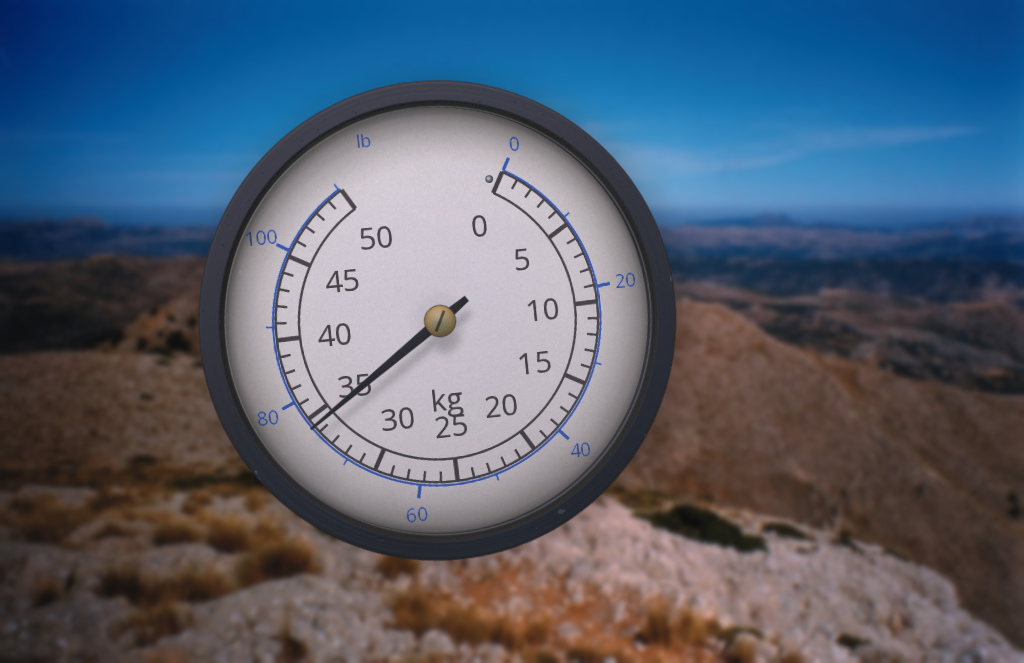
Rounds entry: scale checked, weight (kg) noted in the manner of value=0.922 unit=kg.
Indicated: value=34.5 unit=kg
